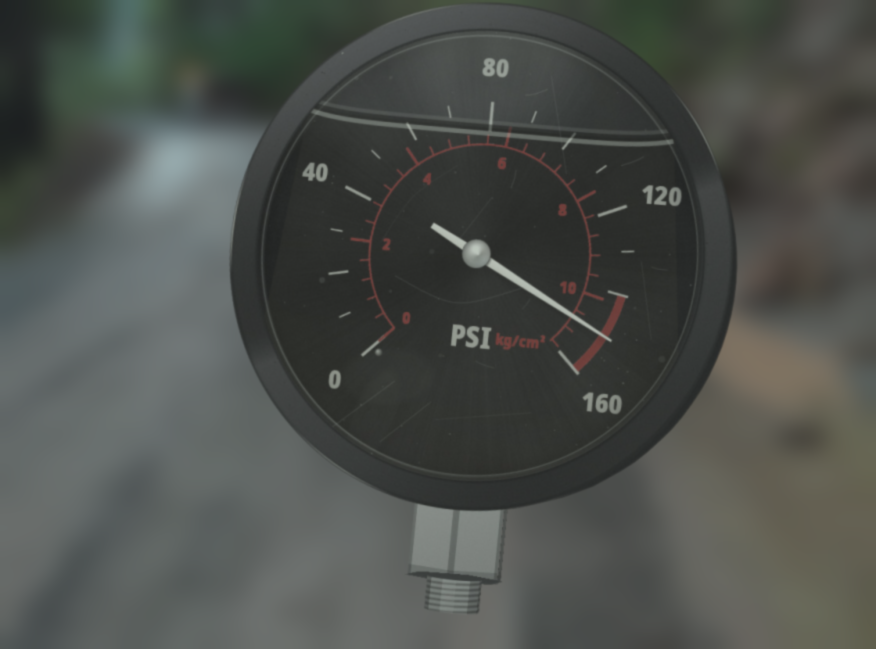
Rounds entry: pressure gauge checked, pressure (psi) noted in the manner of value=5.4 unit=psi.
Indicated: value=150 unit=psi
